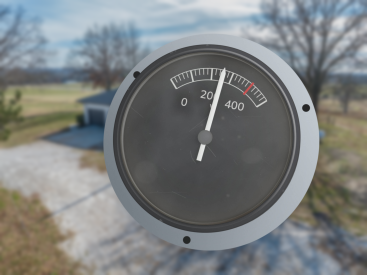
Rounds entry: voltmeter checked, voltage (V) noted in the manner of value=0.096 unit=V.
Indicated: value=260 unit=V
